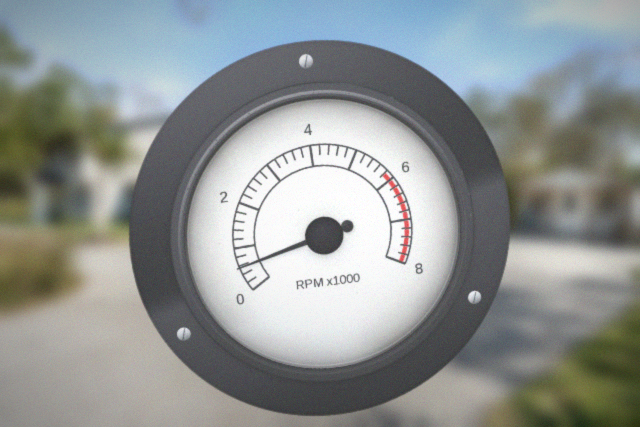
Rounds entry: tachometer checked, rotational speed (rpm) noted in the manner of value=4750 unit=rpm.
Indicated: value=600 unit=rpm
